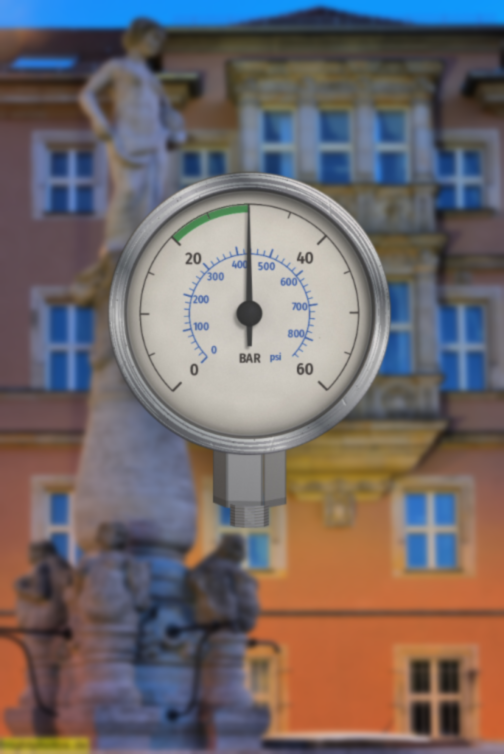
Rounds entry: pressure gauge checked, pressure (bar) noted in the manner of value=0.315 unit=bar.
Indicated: value=30 unit=bar
